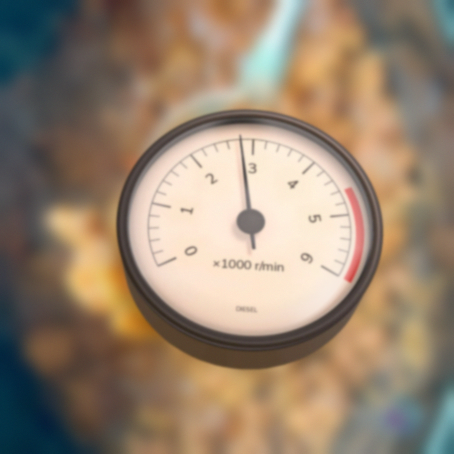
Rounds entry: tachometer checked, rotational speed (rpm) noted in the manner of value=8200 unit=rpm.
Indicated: value=2800 unit=rpm
